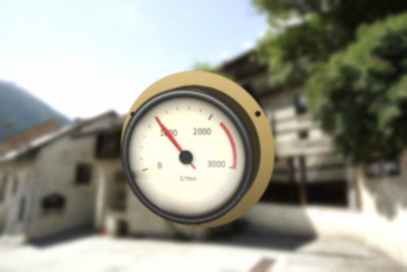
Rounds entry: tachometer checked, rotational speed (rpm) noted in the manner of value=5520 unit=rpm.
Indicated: value=1000 unit=rpm
